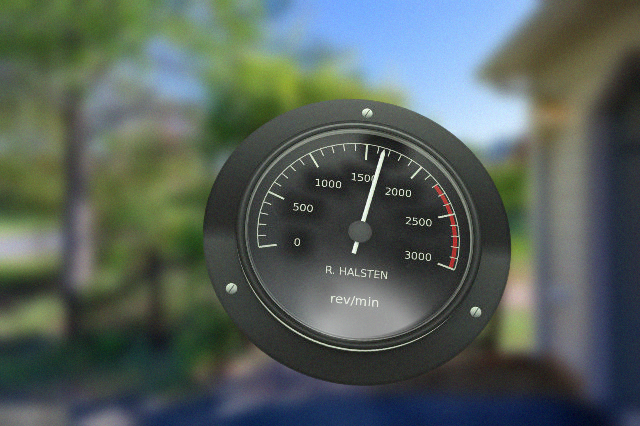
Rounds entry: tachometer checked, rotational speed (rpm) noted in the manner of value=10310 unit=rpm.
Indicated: value=1650 unit=rpm
